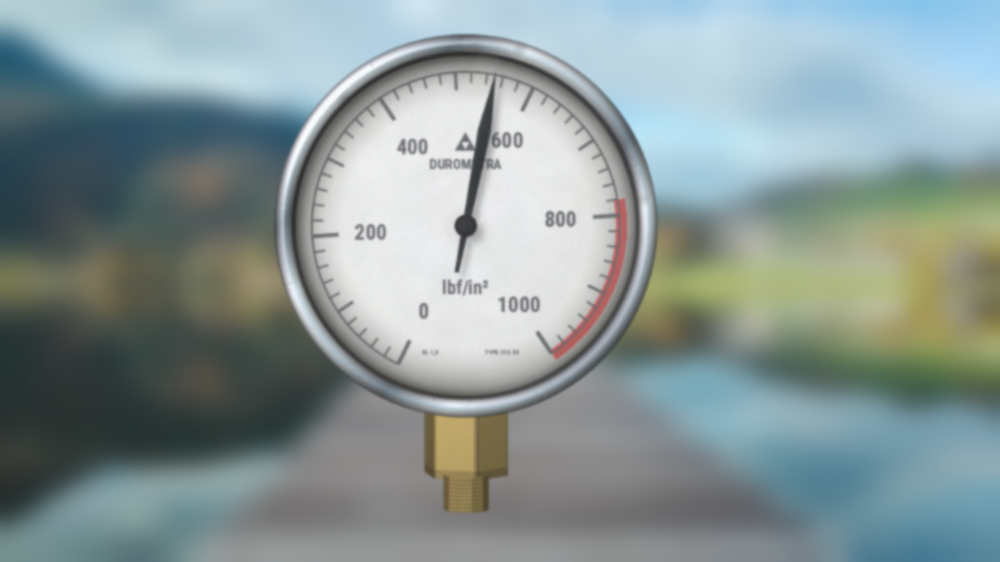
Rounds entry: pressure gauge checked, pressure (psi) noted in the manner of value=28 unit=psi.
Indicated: value=550 unit=psi
